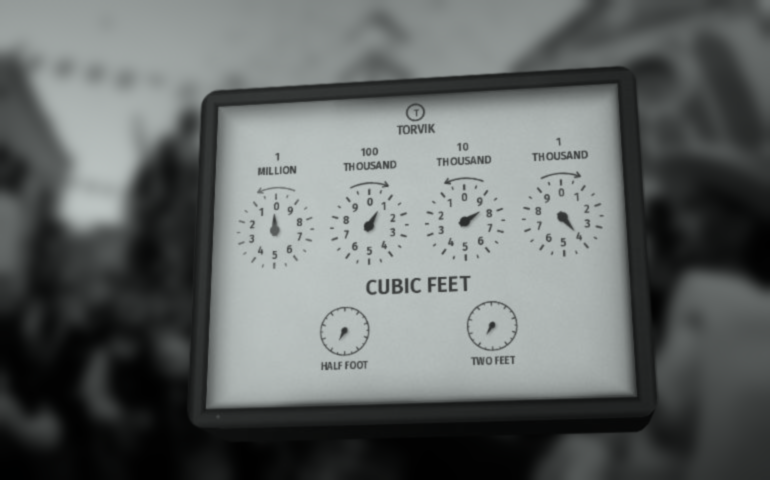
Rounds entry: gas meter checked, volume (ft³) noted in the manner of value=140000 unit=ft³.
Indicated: value=8400 unit=ft³
